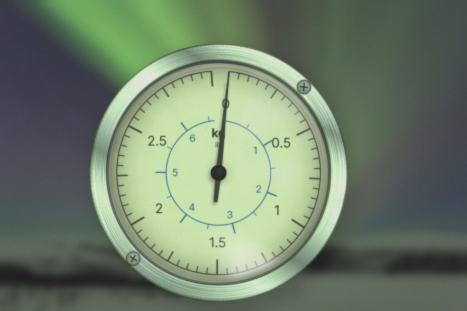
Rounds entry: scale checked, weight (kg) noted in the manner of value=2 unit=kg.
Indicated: value=0 unit=kg
